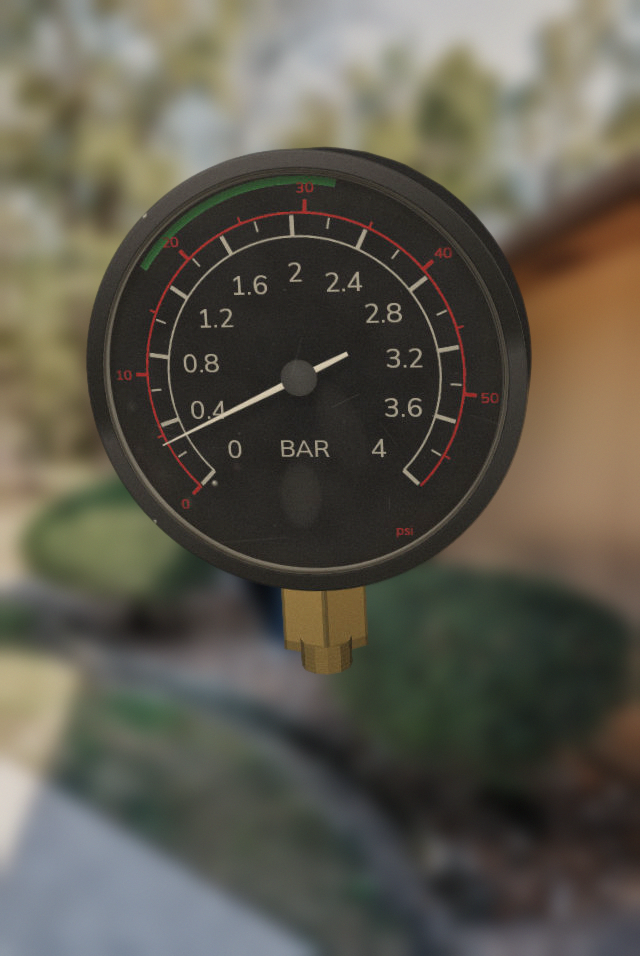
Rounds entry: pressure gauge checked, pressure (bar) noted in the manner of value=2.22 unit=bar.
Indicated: value=0.3 unit=bar
